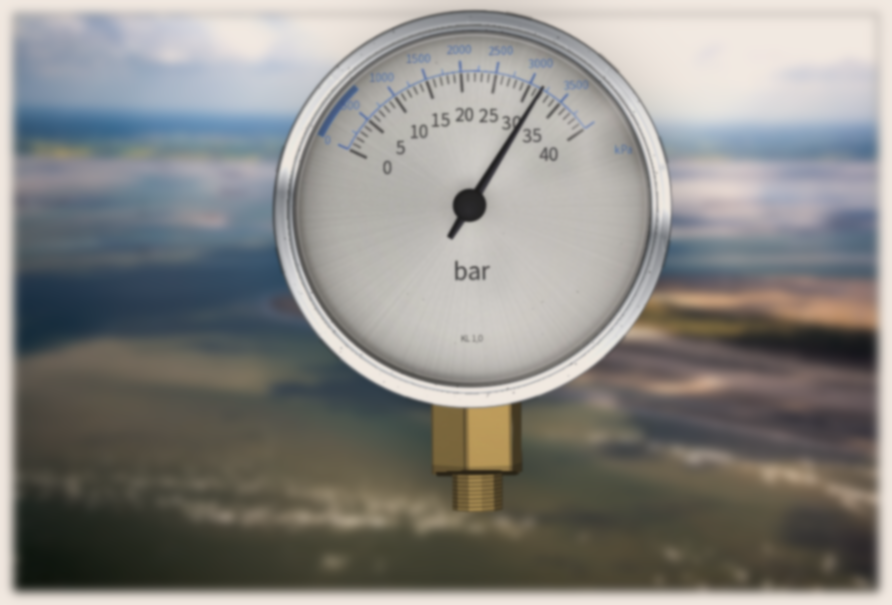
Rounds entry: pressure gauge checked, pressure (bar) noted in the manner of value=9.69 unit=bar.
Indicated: value=32 unit=bar
